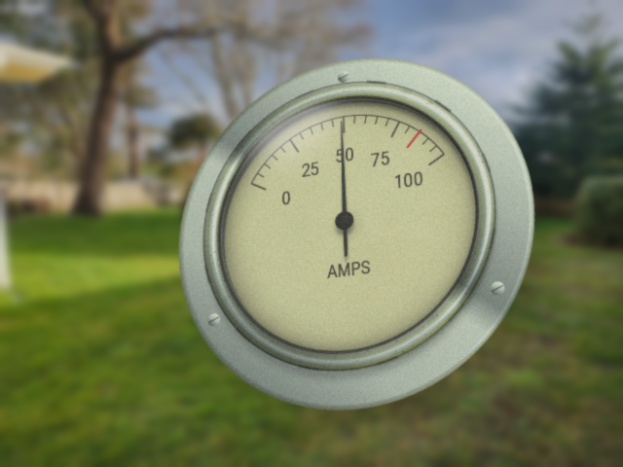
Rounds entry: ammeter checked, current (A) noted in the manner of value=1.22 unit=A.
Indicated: value=50 unit=A
